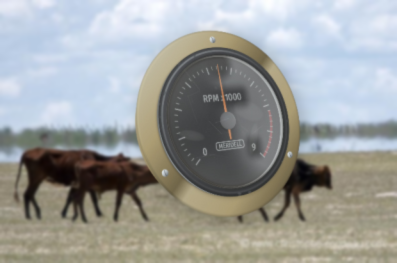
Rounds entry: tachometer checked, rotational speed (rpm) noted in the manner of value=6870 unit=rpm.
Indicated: value=4400 unit=rpm
